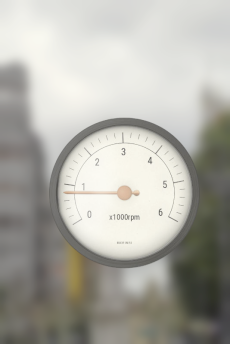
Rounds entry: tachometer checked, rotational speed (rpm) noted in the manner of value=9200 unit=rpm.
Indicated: value=800 unit=rpm
